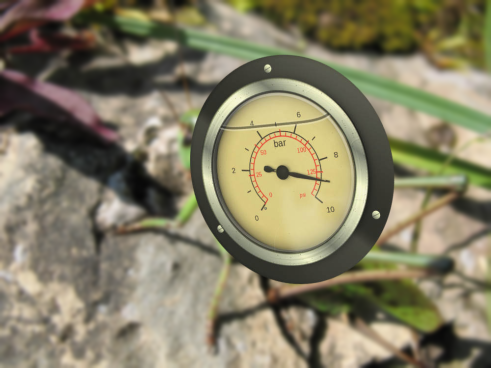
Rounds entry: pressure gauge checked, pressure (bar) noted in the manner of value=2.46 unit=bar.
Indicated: value=9 unit=bar
